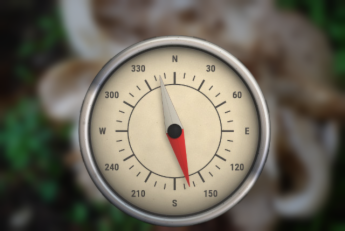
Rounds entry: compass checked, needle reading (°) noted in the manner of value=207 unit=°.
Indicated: value=165 unit=°
